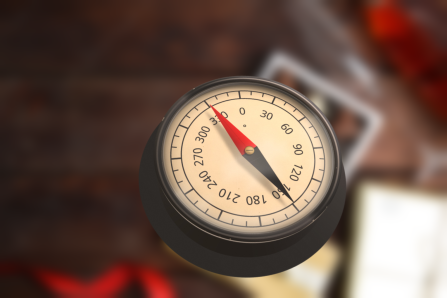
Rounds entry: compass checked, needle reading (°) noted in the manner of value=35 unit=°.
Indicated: value=330 unit=°
